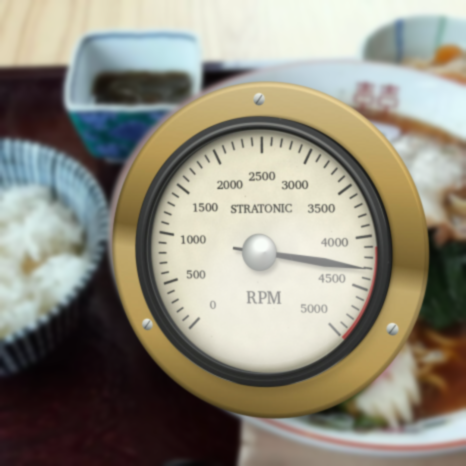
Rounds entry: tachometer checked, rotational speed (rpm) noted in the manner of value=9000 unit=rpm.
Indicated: value=4300 unit=rpm
